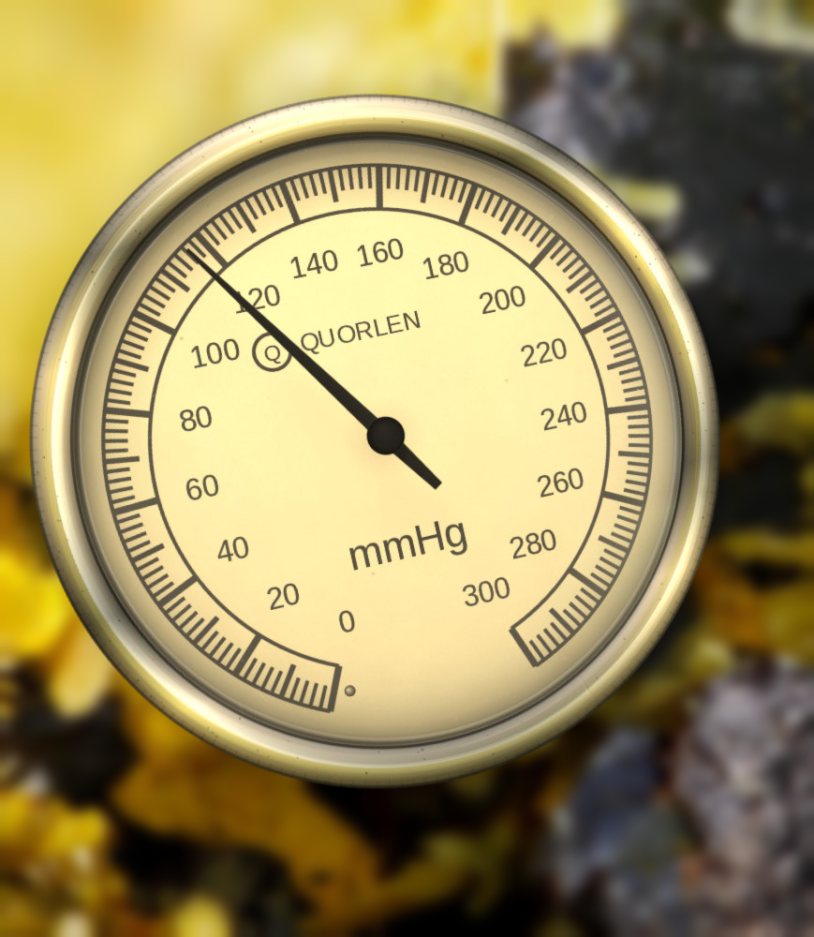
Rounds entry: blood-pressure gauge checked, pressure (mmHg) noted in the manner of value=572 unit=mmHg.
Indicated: value=116 unit=mmHg
